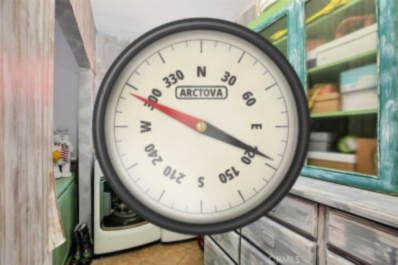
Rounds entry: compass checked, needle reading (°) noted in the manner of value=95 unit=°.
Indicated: value=295 unit=°
